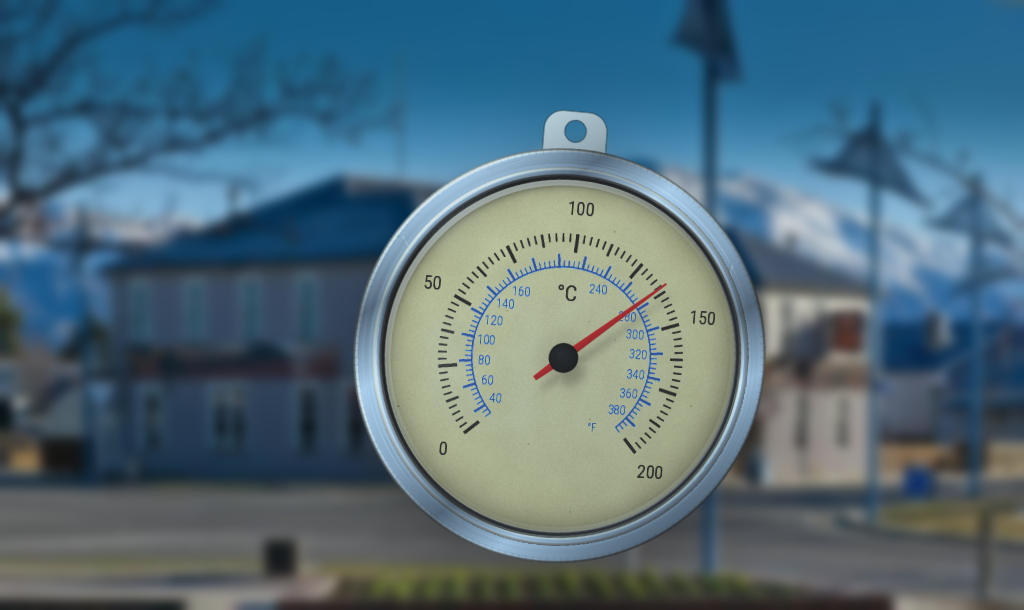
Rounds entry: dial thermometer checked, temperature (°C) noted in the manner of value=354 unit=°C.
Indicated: value=135 unit=°C
